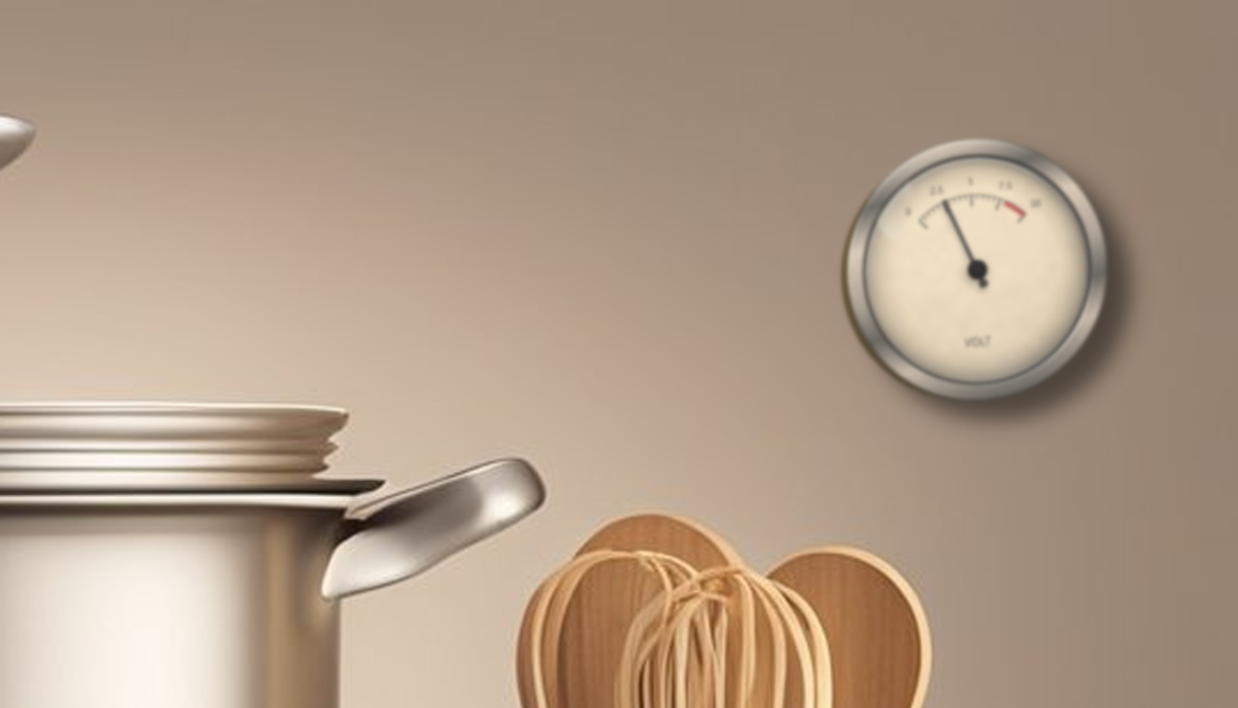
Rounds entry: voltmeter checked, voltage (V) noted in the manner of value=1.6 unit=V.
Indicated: value=2.5 unit=V
